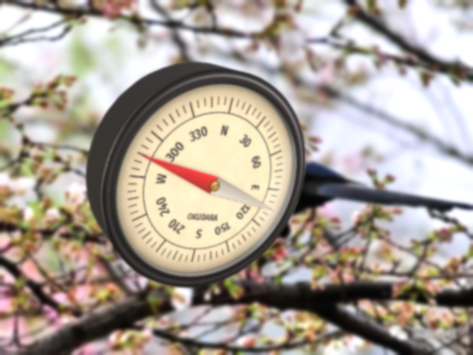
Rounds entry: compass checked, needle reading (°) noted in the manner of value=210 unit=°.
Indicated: value=285 unit=°
